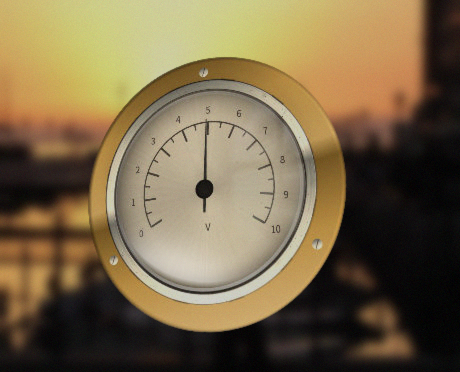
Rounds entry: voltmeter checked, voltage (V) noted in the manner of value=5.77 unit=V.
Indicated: value=5 unit=V
